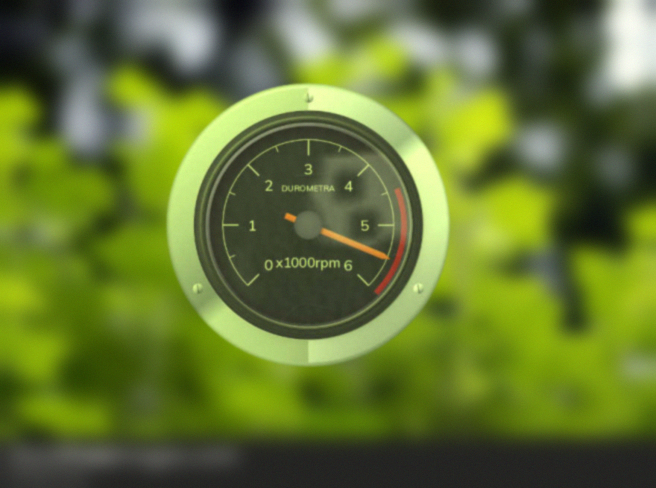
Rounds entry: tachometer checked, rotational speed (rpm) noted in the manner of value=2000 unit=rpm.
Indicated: value=5500 unit=rpm
